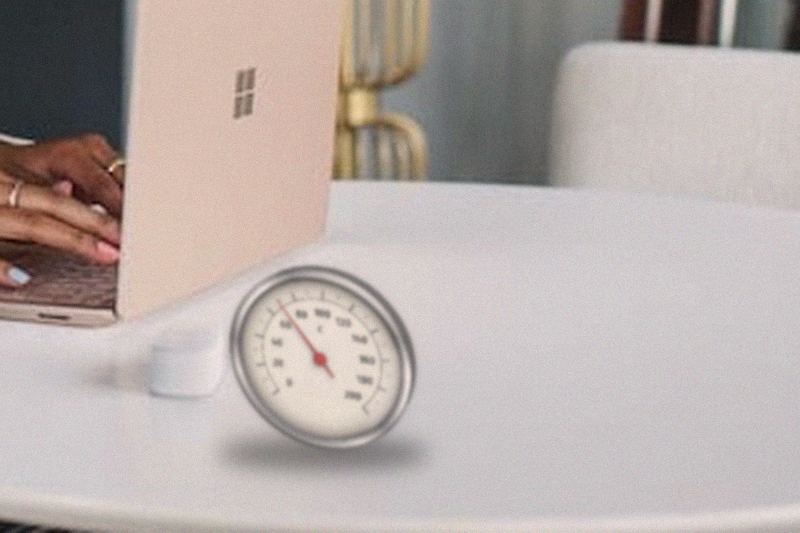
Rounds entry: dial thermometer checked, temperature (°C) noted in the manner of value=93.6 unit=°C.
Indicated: value=70 unit=°C
